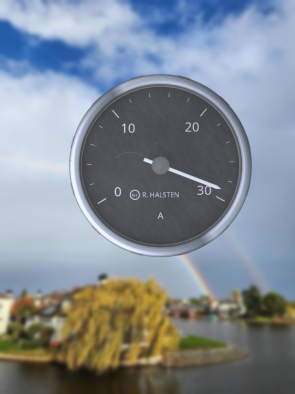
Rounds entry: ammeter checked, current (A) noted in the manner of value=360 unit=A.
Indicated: value=29 unit=A
